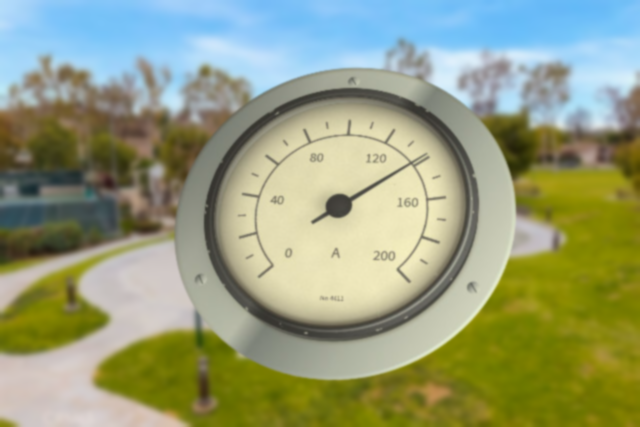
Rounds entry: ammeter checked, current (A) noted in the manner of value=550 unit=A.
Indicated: value=140 unit=A
